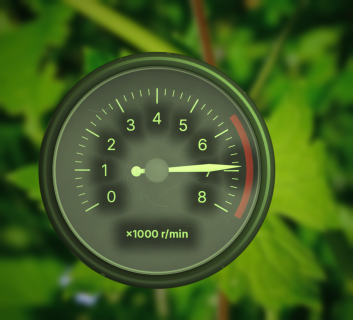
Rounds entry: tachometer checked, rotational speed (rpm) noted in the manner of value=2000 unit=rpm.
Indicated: value=6900 unit=rpm
